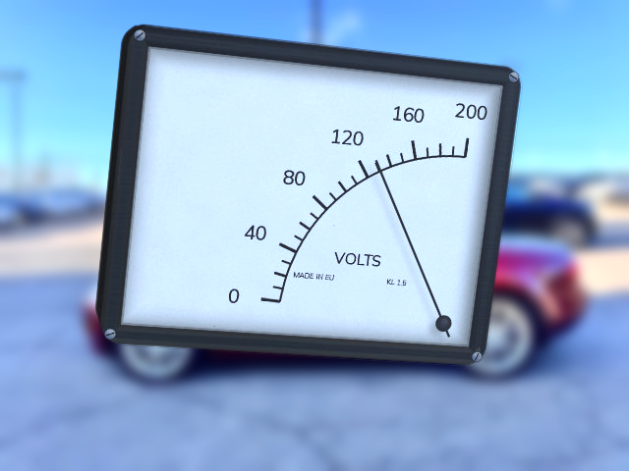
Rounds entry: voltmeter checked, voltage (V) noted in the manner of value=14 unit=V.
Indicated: value=130 unit=V
